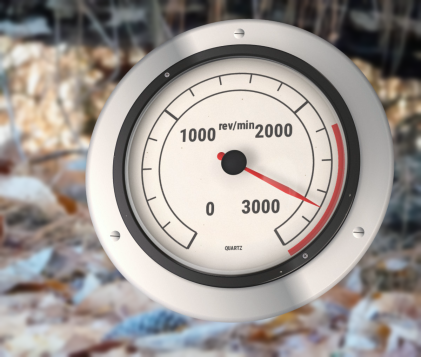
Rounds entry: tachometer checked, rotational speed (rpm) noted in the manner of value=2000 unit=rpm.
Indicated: value=2700 unit=rpm
